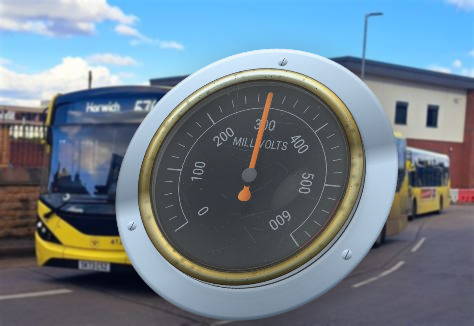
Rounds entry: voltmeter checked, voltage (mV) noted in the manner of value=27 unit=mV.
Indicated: value=300 unit=mV
